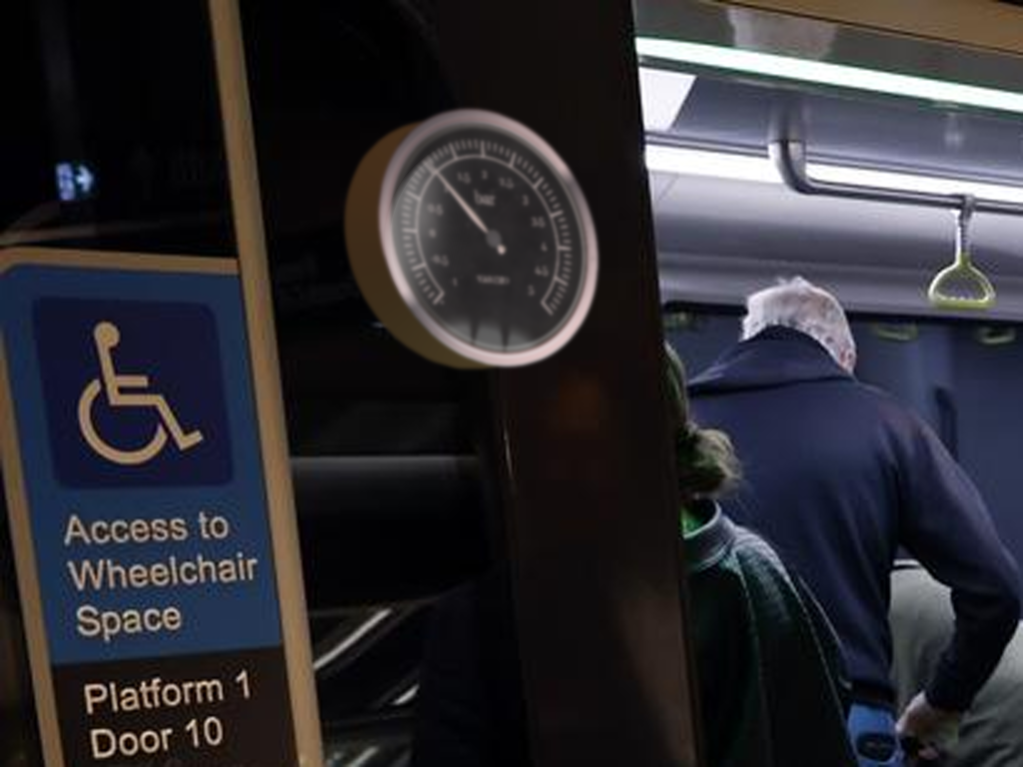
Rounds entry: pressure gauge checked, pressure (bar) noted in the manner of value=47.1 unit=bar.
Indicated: value=1 unit=bar
